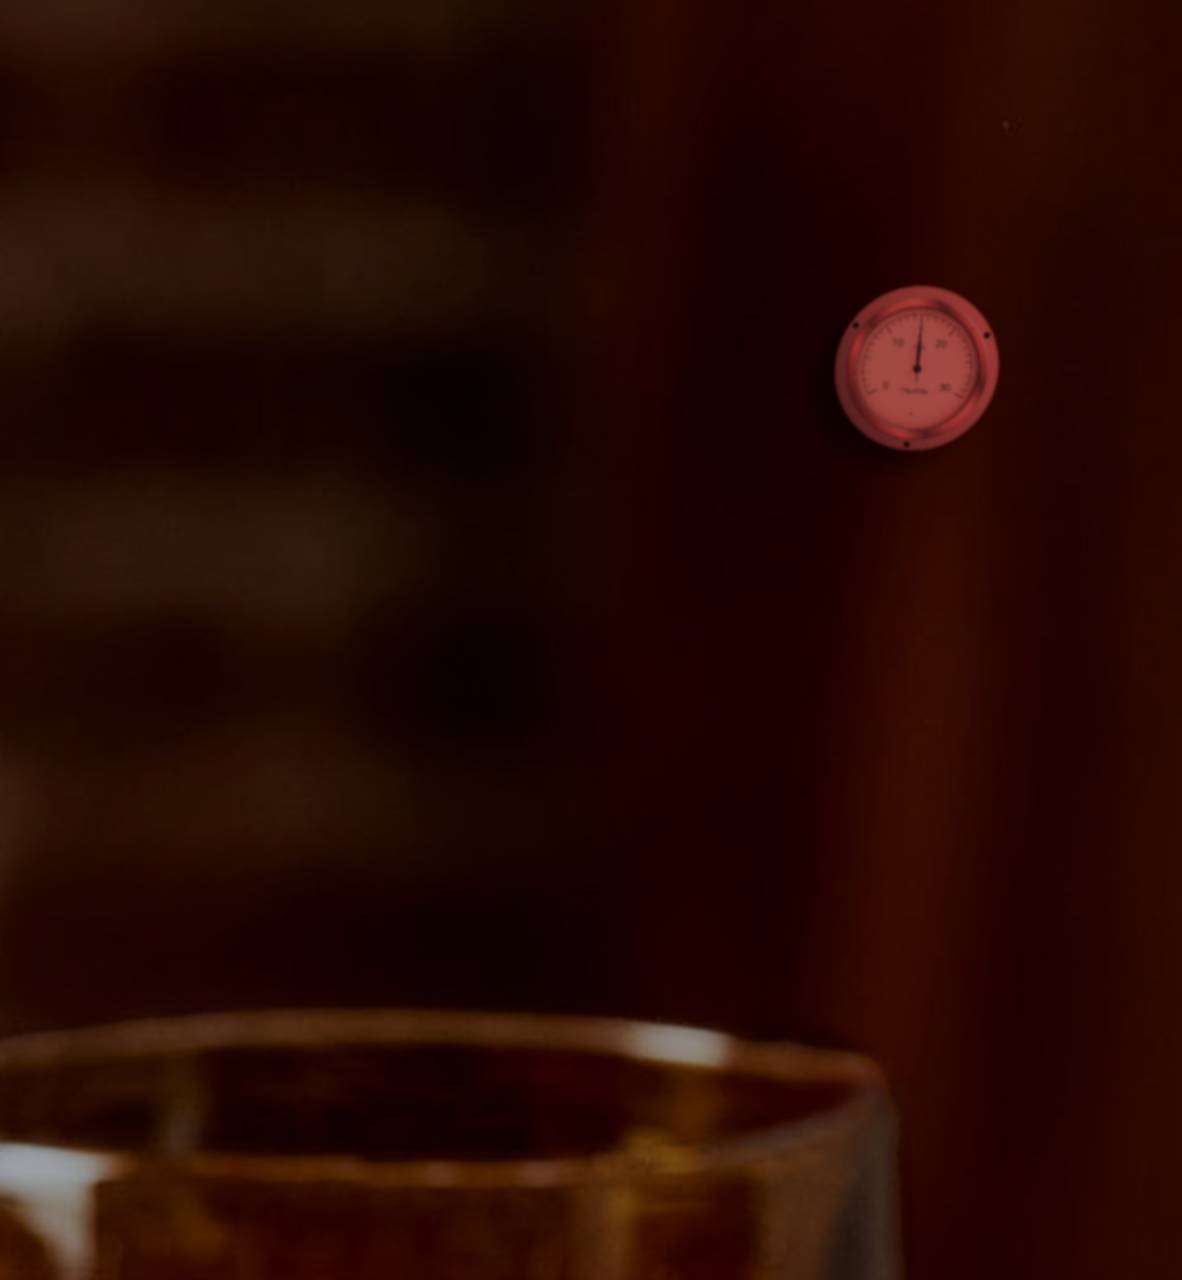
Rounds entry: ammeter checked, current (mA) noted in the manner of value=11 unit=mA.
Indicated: value=15 unit=mA
